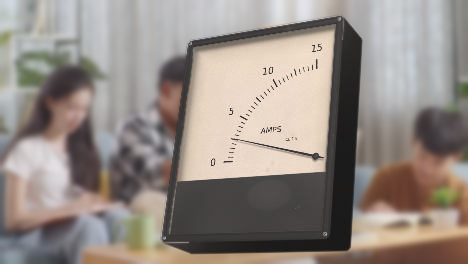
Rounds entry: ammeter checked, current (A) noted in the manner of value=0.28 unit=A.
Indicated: value=2.5 unit=A
